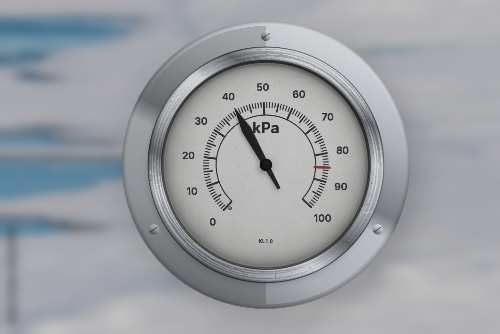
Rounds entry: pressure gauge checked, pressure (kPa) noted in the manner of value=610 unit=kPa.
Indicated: value=40 unit=kPa
